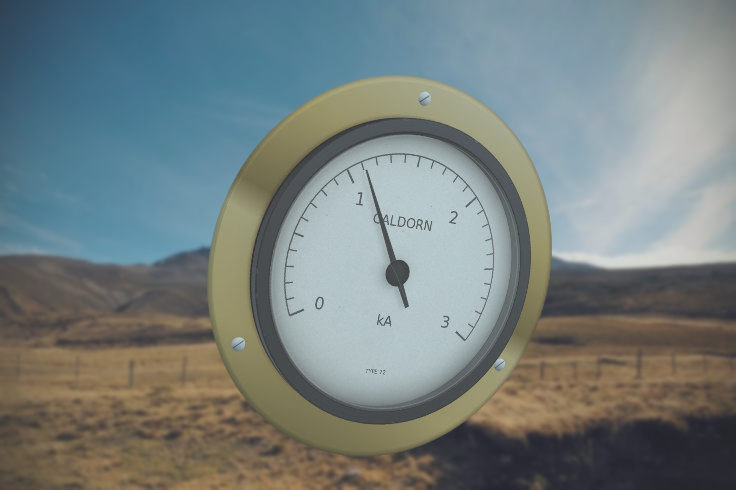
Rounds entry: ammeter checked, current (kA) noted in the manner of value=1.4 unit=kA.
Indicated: value=1.1 unit=kA
